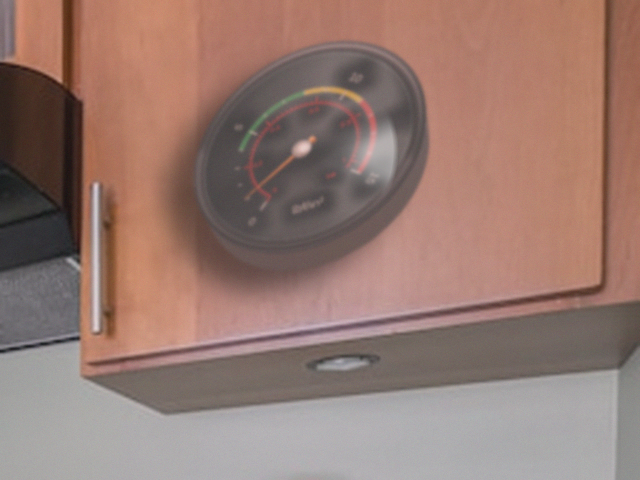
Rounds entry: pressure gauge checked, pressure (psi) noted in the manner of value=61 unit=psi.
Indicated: value=1 unit=psi
